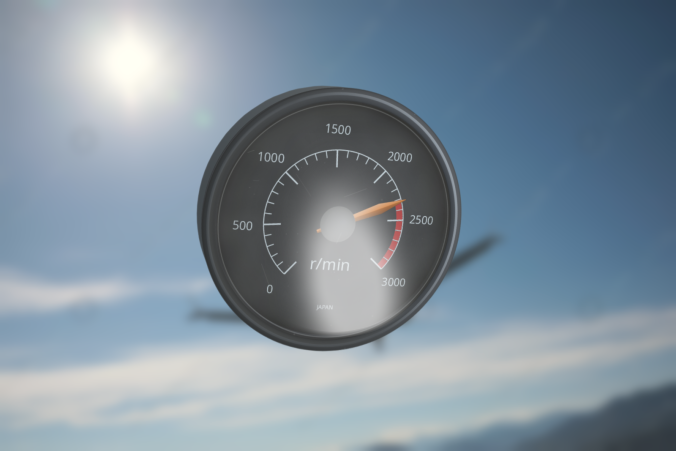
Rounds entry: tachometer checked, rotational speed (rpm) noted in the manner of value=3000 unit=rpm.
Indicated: value=2300 unit=rpm
